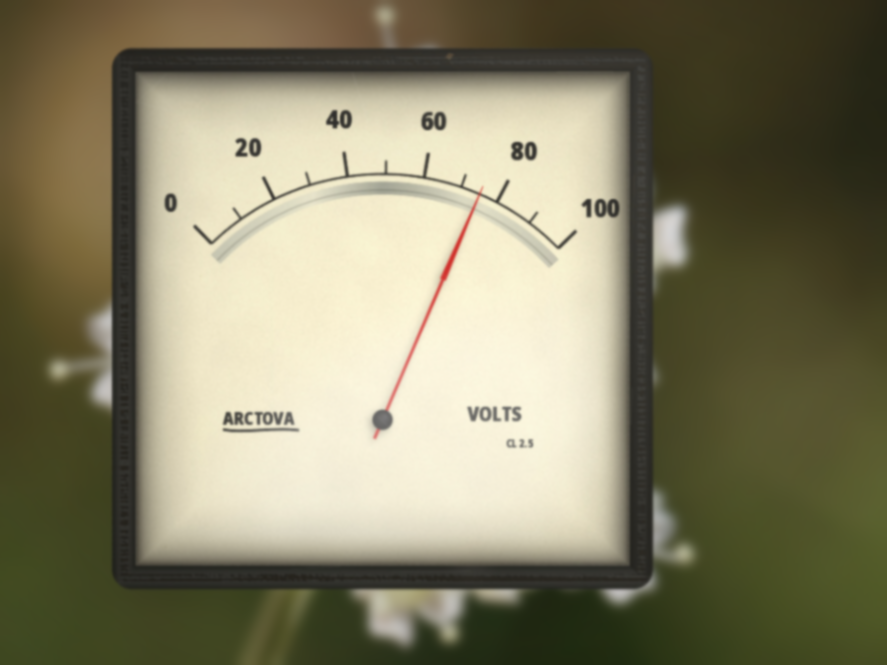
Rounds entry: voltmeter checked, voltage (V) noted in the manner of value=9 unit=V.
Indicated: value=75 unit=V
